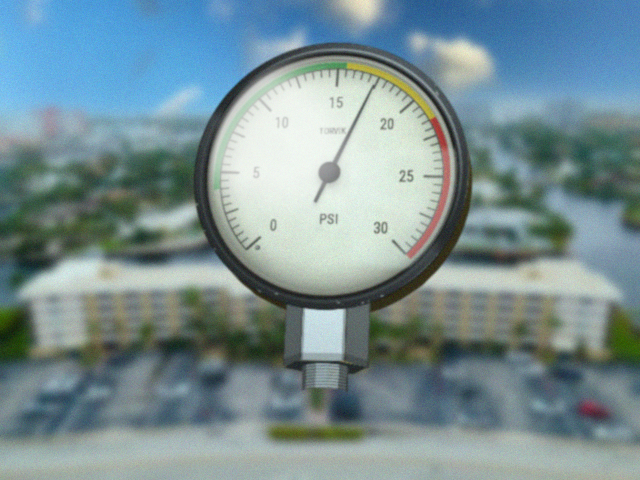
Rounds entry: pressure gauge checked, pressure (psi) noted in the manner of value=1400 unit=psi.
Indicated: value=17.5 unit=psi
